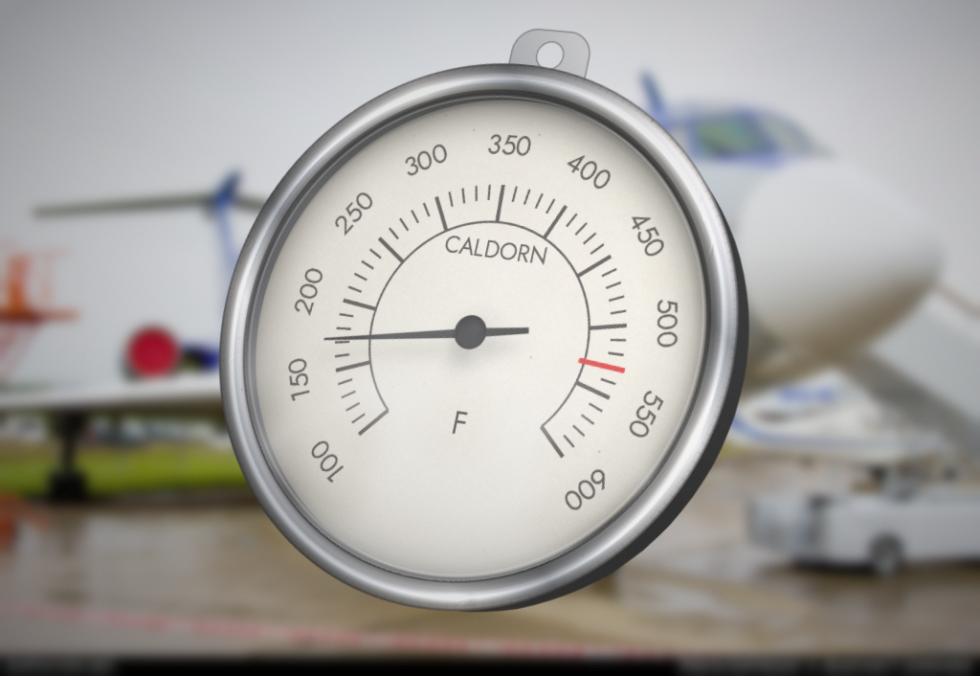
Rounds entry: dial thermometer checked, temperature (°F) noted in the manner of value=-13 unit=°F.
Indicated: value=170 unit=°F
